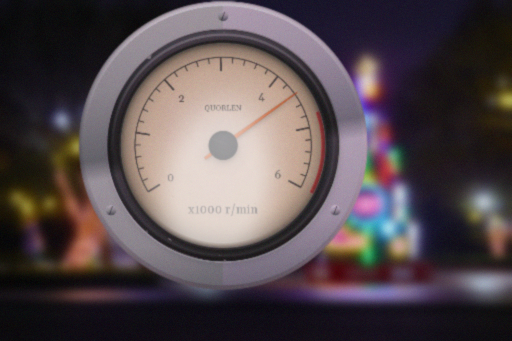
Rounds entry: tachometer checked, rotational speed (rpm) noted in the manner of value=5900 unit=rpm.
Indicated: value=4400 unit=rpm
